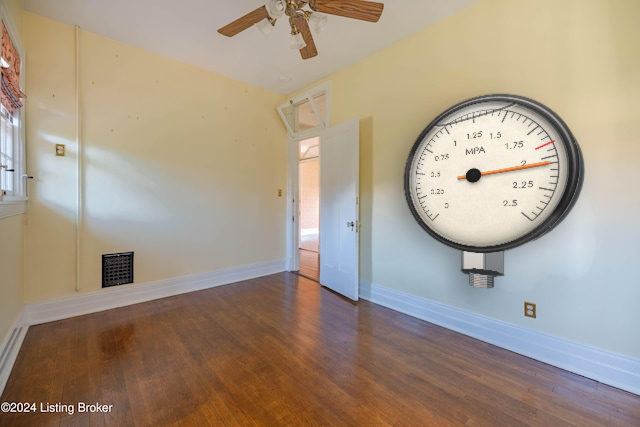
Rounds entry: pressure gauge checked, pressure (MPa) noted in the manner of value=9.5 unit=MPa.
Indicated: value=2.05 unit=MPa
